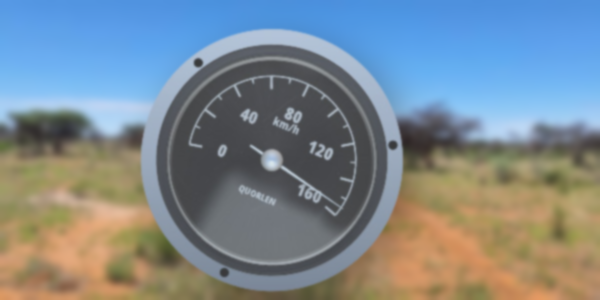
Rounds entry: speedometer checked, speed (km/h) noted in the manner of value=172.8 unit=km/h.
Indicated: value=155 unit=km/h
